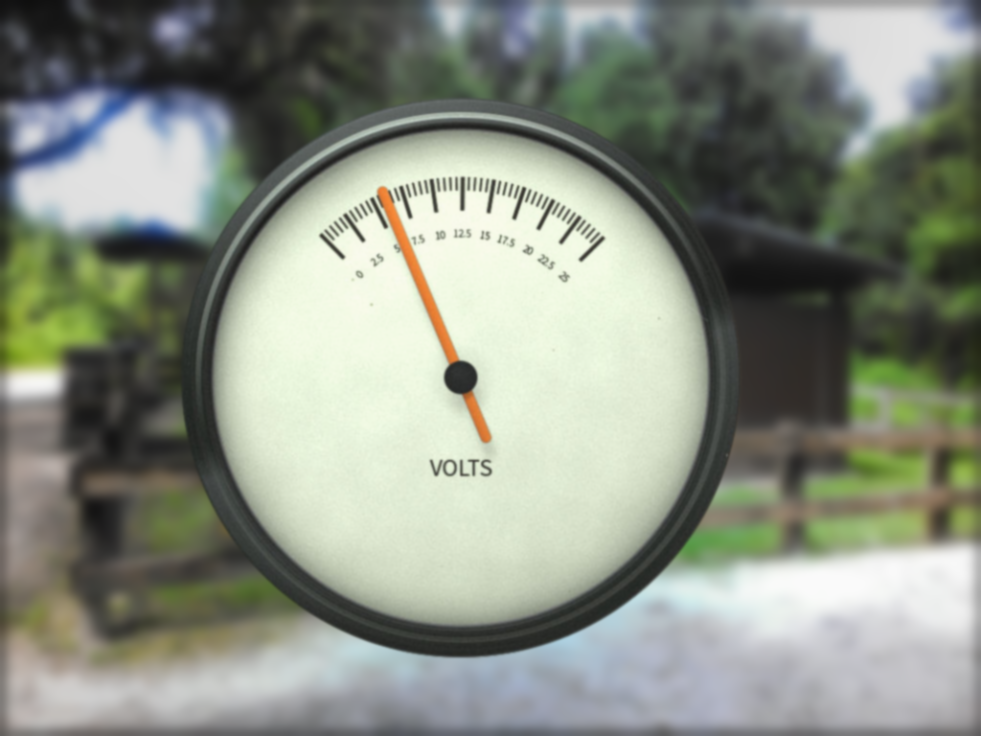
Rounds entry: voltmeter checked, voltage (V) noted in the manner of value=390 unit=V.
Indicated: value=6 unit=V
